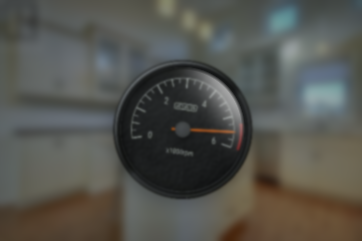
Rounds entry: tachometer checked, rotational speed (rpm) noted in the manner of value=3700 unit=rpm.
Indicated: value=5500 unit=rpm
